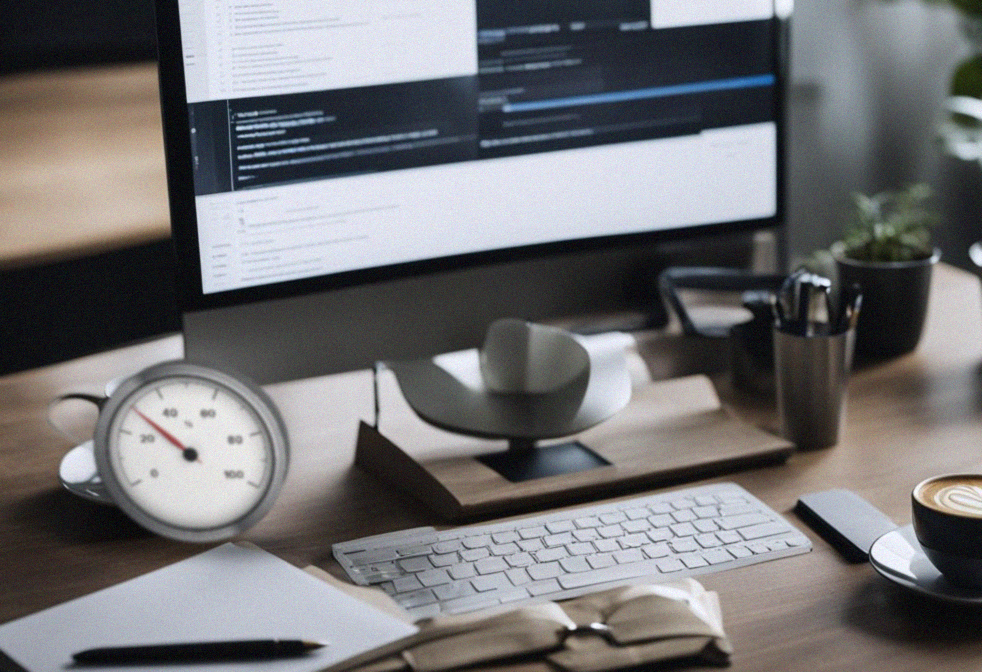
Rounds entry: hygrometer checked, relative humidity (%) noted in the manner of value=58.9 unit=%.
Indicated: value=30 unit=%
